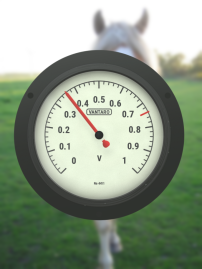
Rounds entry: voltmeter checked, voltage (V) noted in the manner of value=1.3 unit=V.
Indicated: value=0.36 unit=V
